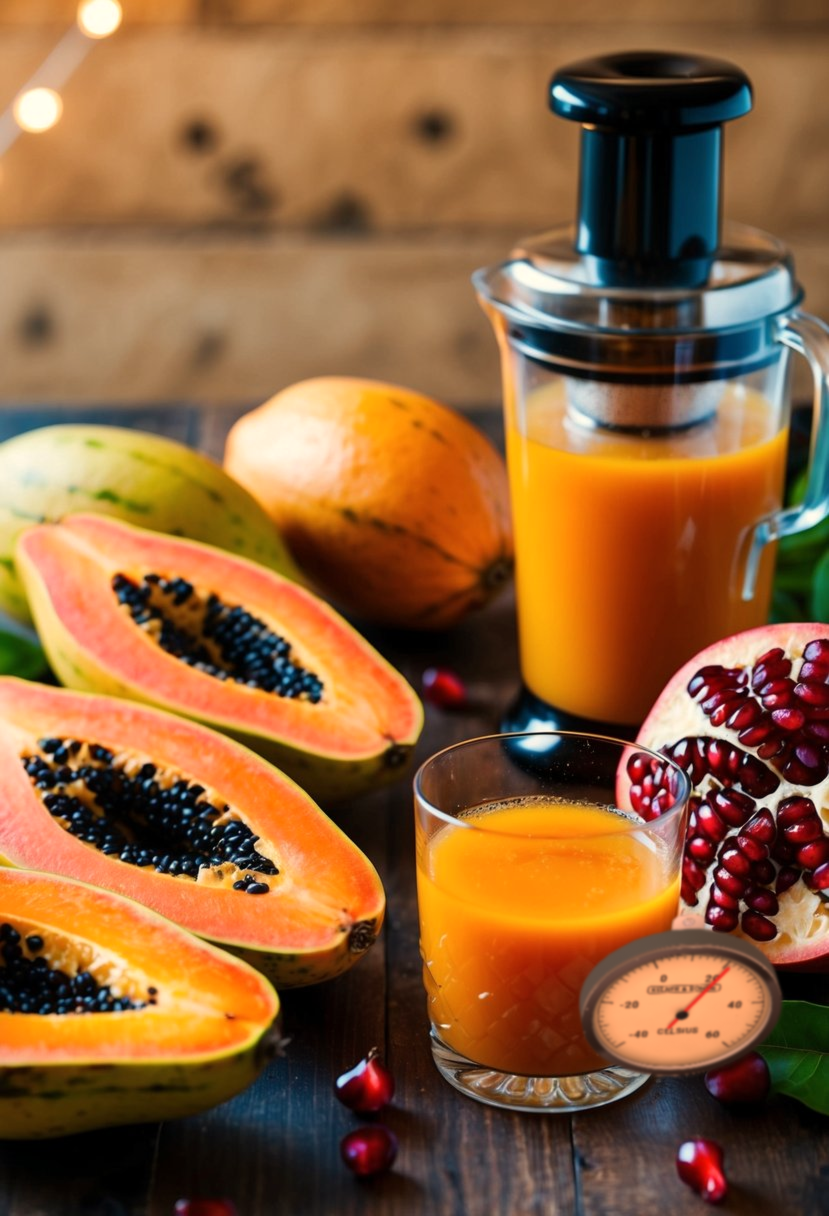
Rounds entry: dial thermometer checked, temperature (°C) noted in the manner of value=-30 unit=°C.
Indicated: value=20 unit=°C
